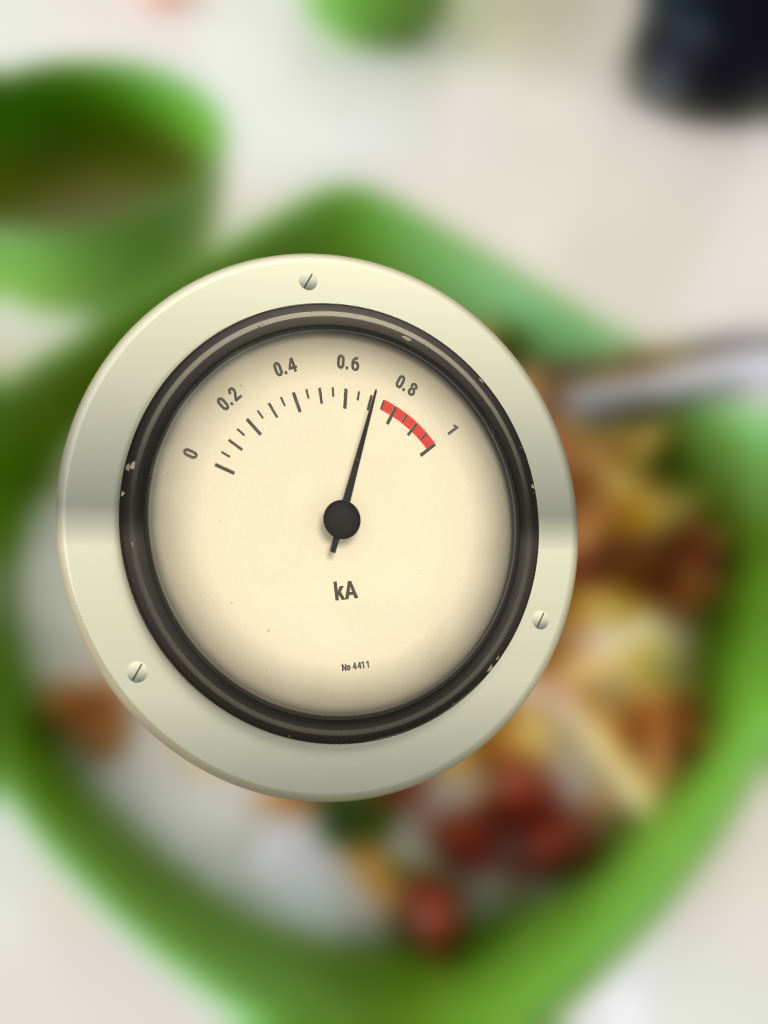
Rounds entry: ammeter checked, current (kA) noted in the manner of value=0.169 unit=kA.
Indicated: value=0.7 unit=kA
